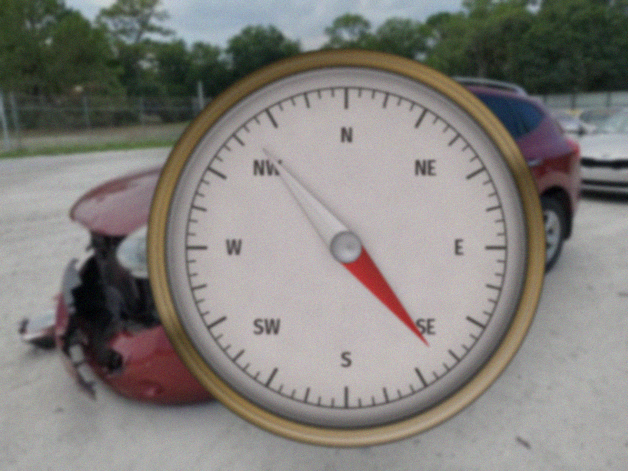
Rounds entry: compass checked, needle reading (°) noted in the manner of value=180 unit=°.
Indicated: value=140 unit=°
